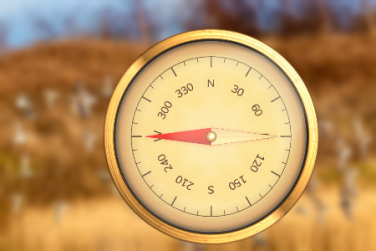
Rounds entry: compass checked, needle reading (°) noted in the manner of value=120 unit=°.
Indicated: value=270 unit=°
